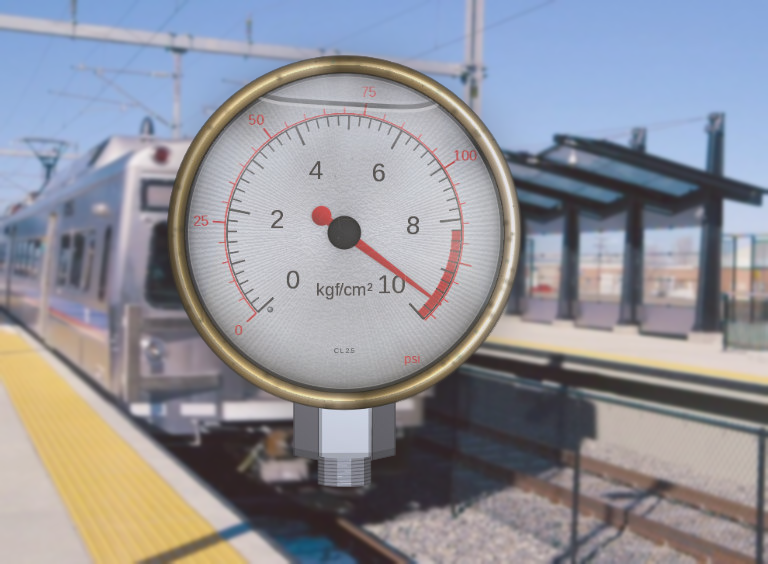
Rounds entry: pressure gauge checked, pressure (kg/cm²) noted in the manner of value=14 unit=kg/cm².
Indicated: value=9.6 unit=kg/cm²
